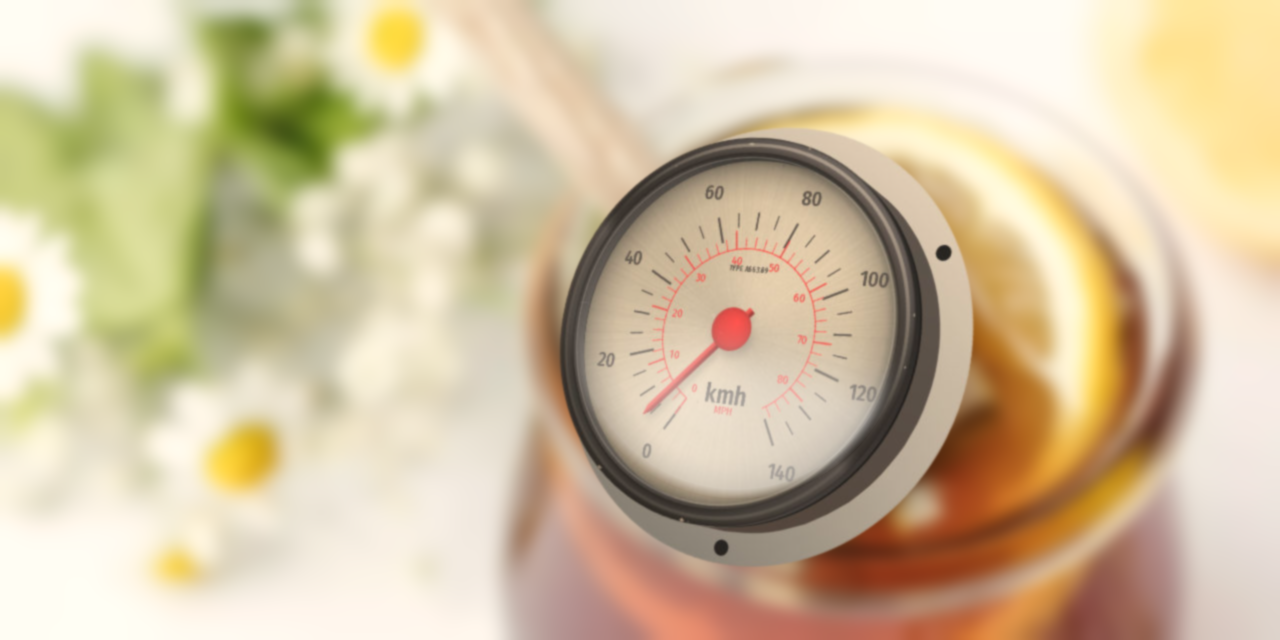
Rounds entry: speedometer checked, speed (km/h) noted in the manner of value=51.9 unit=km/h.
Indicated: value=5 unit=km/h
